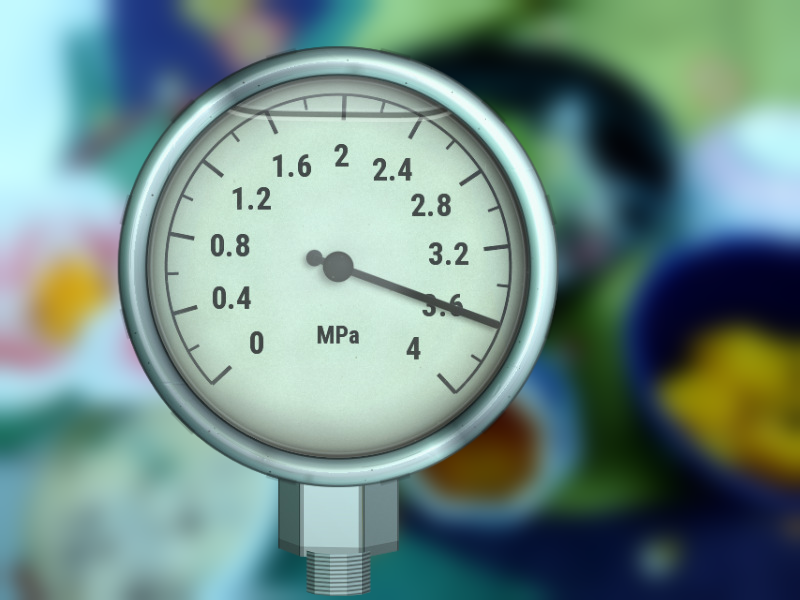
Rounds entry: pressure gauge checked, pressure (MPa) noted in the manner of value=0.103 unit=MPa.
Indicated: value=3.6 unit=MPa
